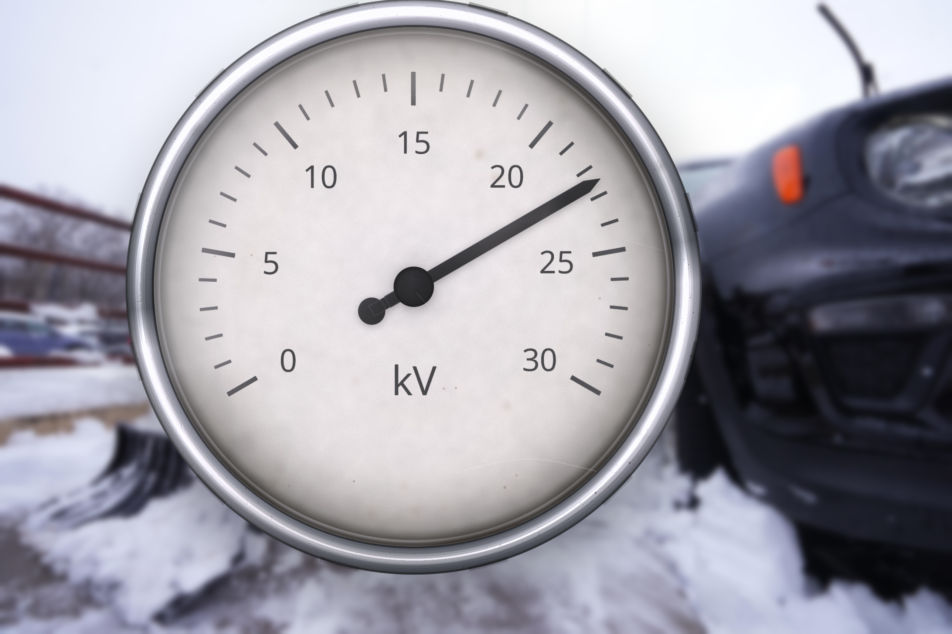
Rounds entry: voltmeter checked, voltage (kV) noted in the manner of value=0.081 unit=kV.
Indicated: value=22.5 unit=kV
